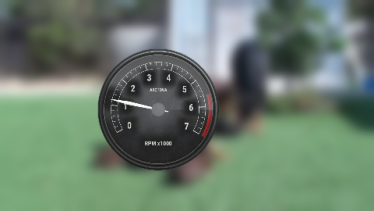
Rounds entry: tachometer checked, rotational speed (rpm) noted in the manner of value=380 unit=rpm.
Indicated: value=1200 unit=rpm
